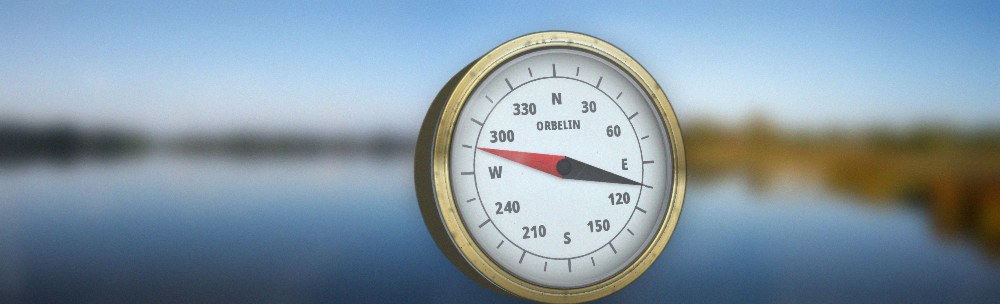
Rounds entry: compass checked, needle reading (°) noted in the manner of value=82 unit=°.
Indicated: value=285 unit=°
